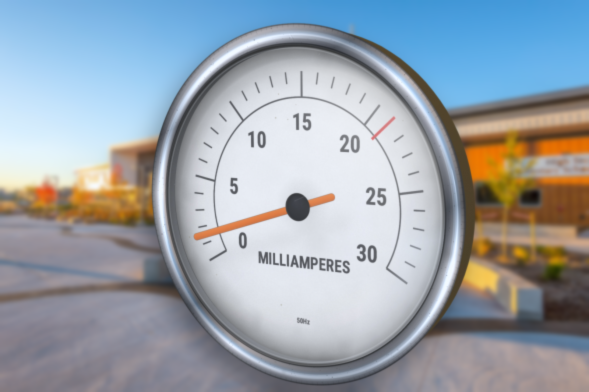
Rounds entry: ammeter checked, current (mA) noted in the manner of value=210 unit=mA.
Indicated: value=1.5 unit=mA
